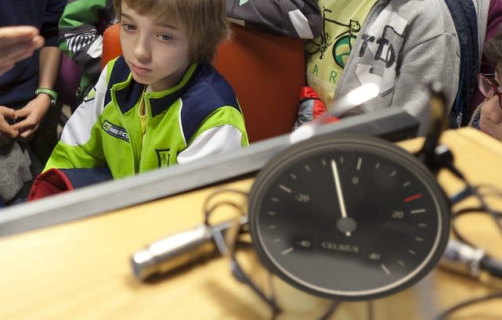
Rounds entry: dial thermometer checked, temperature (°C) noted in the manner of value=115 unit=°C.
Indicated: value=-6 unit=°C
